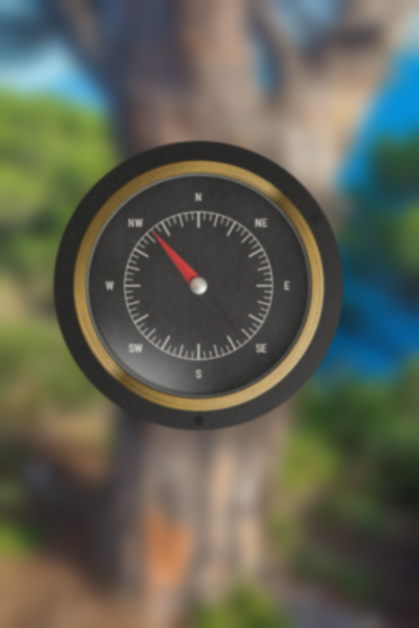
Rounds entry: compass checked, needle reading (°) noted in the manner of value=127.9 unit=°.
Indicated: value=320 unit=°
